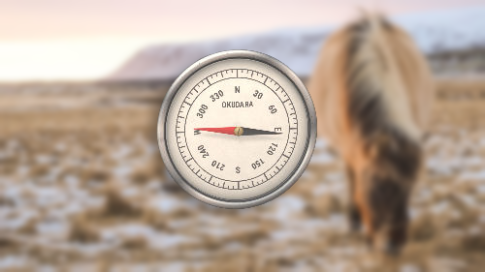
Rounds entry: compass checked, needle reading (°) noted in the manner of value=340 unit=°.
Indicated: value=275 unit=°
